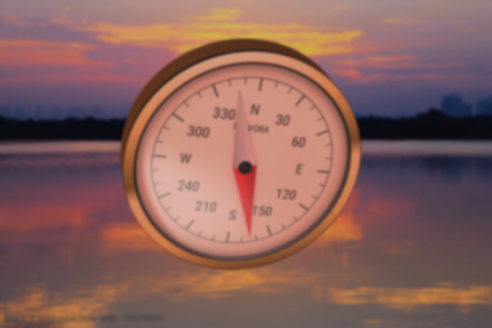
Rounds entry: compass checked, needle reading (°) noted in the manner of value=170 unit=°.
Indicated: value=165 unit=°
